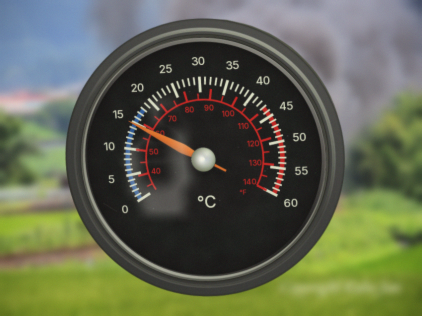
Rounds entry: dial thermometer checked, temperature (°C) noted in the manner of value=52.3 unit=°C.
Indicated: value=15 unit=°C
